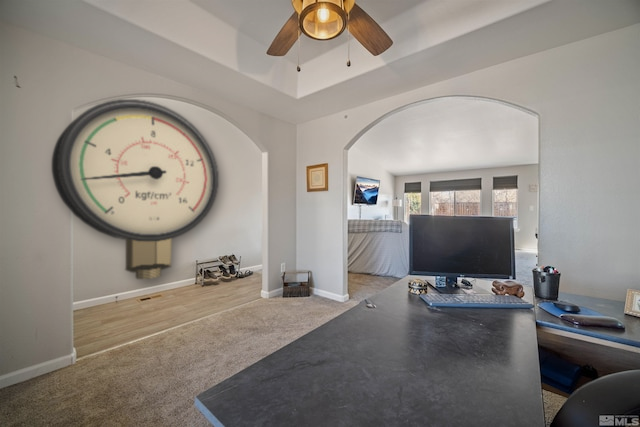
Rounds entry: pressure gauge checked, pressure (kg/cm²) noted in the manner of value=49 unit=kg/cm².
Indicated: value=2 unit=kg/cm²
